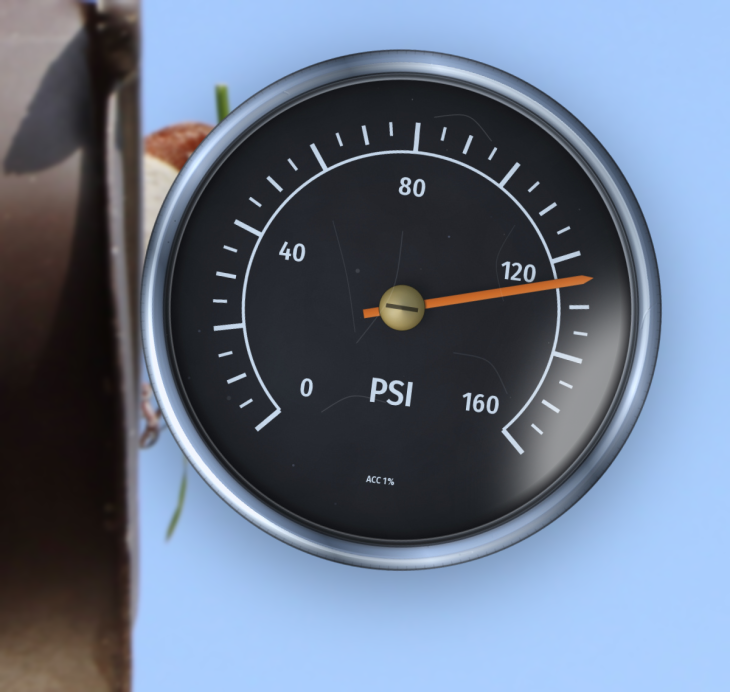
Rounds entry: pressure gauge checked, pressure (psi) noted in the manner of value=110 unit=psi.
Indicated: value=125 unit=psi
